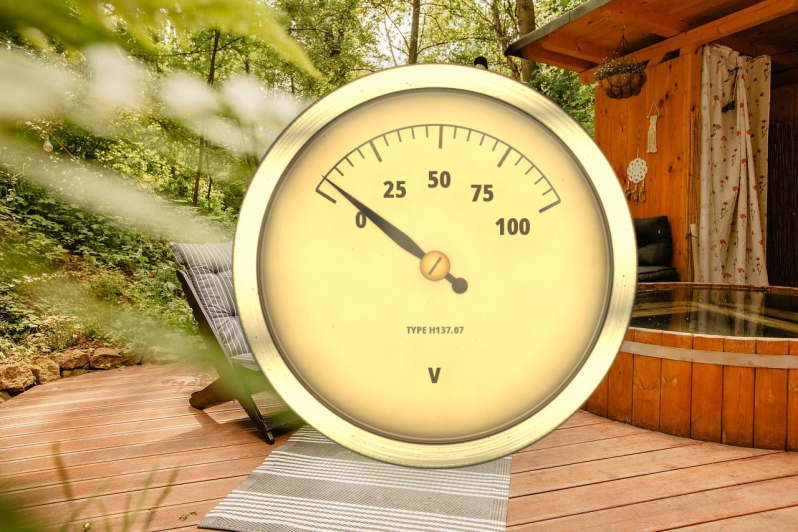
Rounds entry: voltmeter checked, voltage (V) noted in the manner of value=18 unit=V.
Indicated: value=5 unit=V
